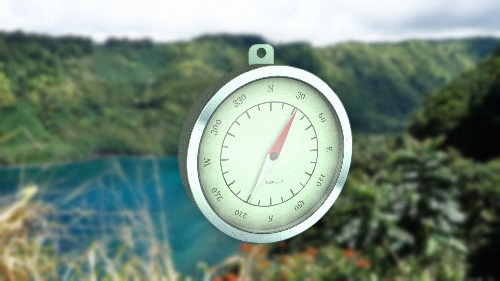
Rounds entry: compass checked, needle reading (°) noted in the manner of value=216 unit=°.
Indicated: value=30 unit=°
